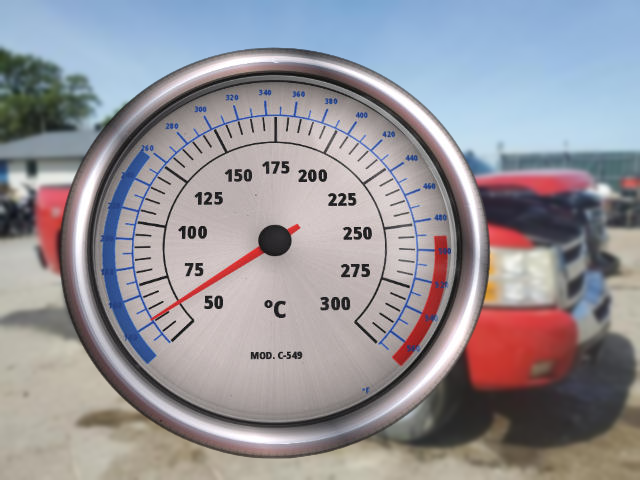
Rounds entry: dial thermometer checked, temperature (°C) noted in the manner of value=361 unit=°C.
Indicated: value=60 unit=°C
